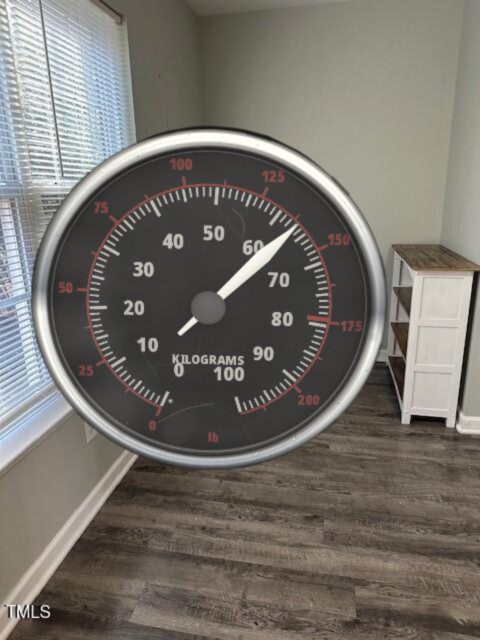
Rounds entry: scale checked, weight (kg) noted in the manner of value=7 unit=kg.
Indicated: value=63 unit=kg
